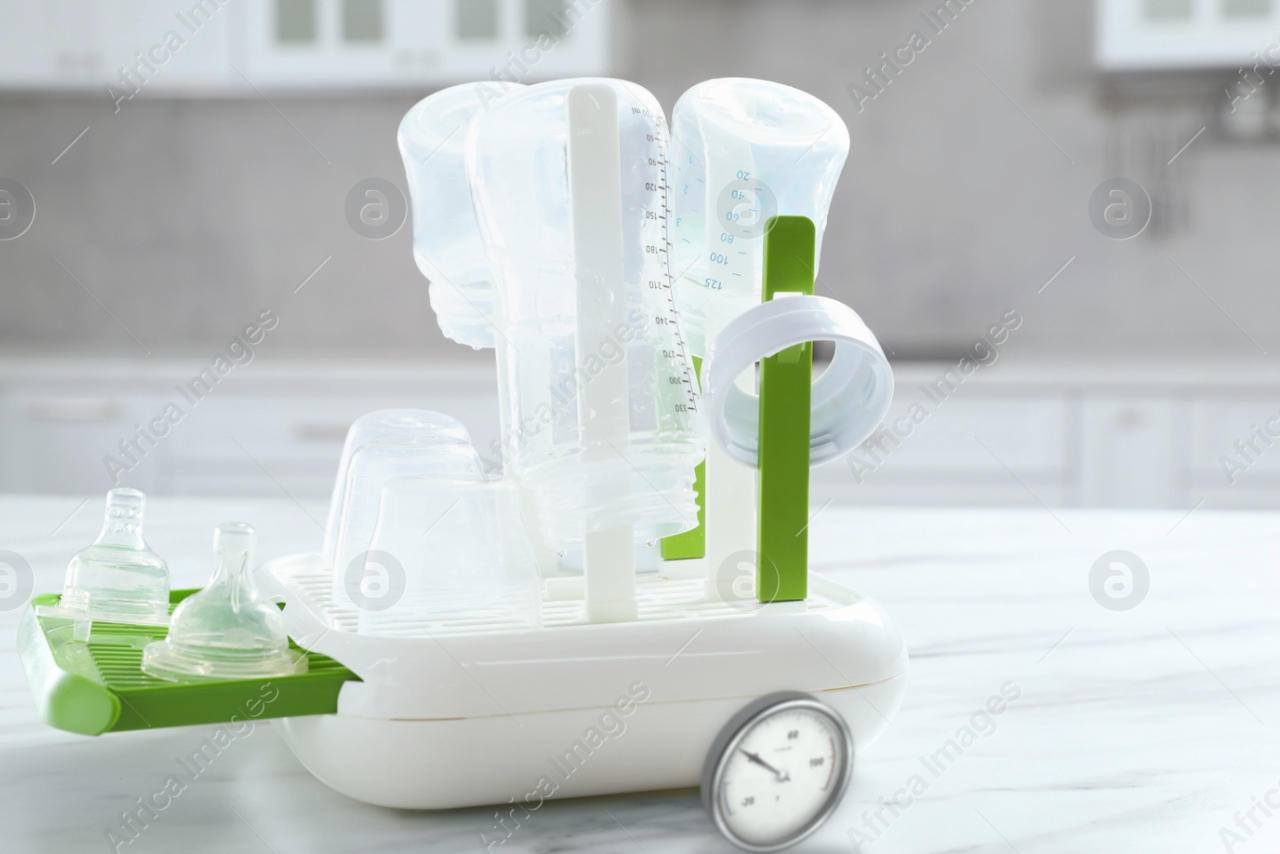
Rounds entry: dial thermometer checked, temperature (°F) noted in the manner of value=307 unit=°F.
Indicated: value=20 unit=°F
